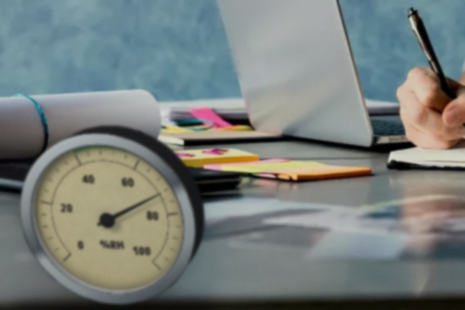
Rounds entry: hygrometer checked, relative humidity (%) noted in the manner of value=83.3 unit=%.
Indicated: value=72 unit=%
